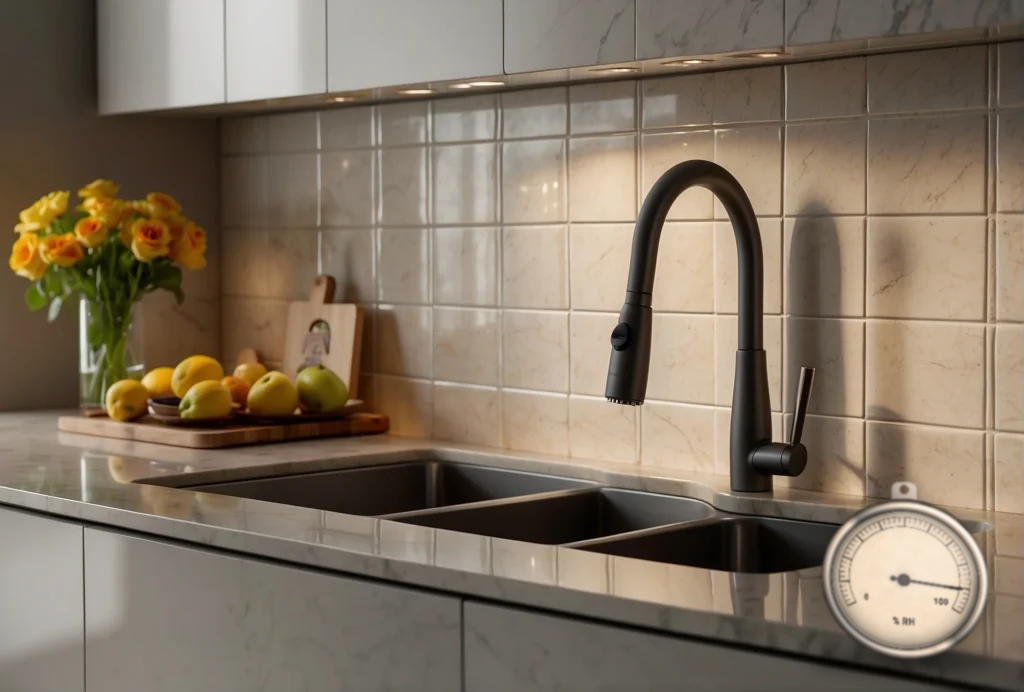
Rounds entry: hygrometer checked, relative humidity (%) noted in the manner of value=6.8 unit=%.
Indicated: value=90 unit=%
